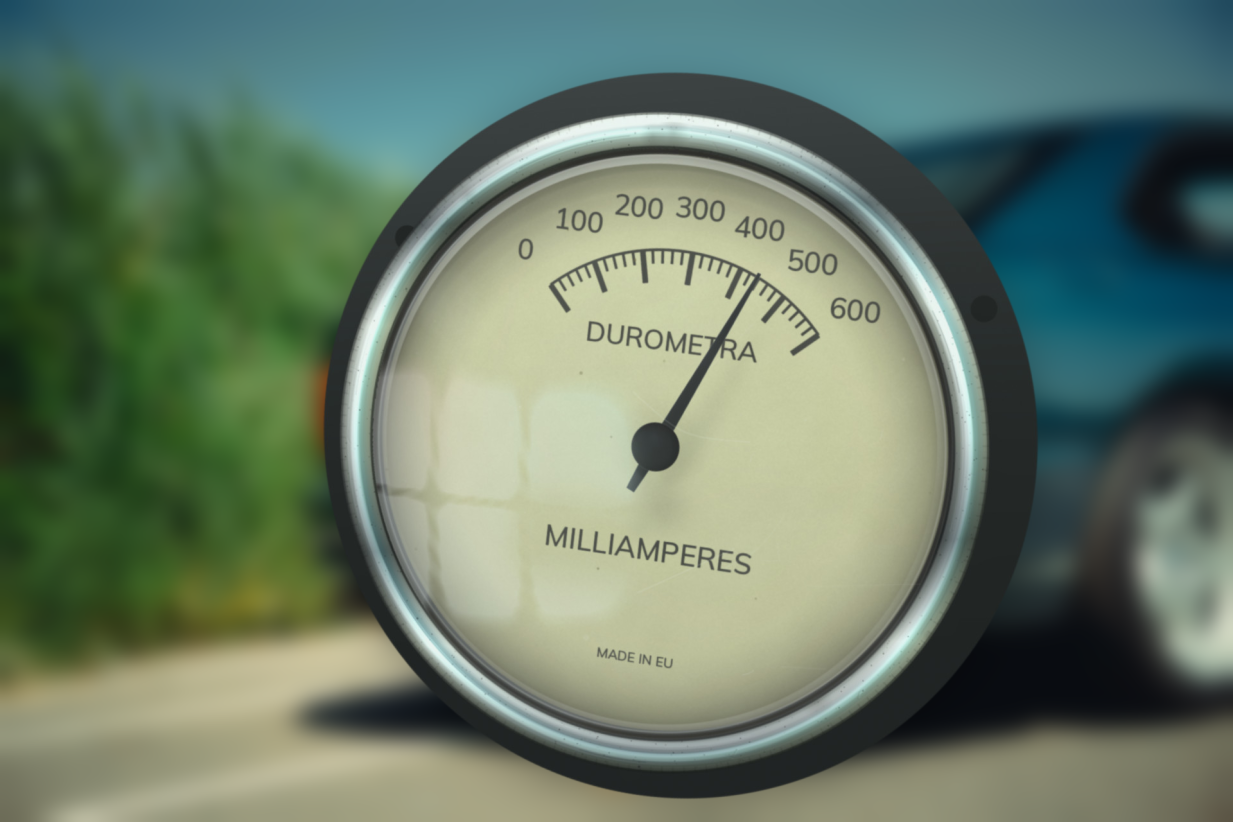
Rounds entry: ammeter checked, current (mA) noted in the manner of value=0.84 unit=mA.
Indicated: value=440 unit=mA
